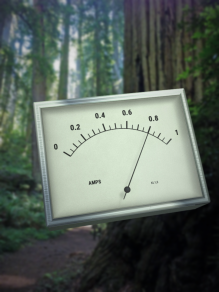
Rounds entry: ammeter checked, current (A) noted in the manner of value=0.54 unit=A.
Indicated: value=0.8 unit=A
